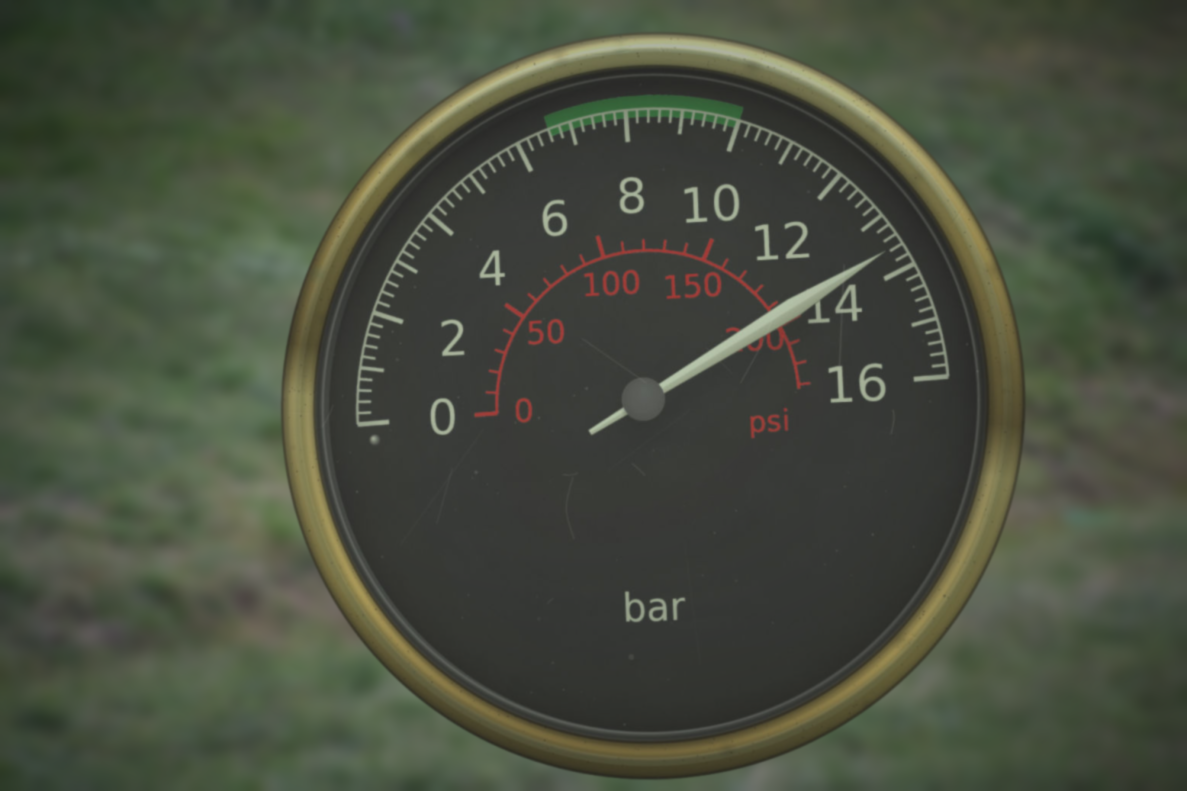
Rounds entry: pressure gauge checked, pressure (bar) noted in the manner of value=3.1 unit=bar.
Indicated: value=13.6 unit=bar
